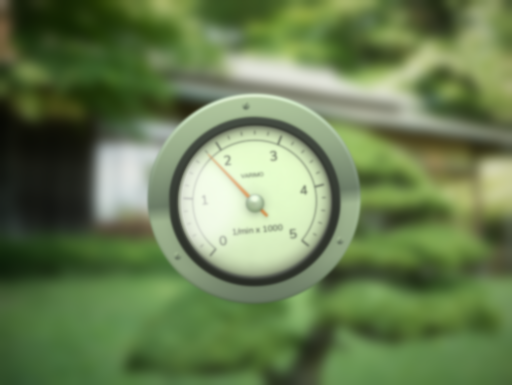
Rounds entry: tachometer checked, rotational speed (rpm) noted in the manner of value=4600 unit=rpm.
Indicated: value=1800 unit=rpm
